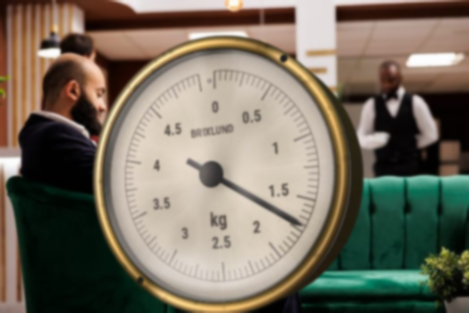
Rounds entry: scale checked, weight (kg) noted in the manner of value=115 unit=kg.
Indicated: value=1.7 unit=kg
